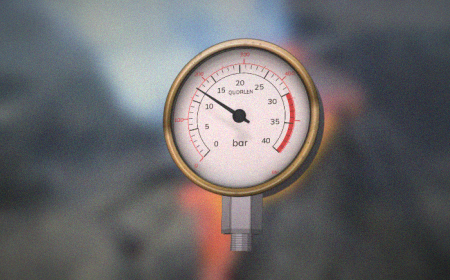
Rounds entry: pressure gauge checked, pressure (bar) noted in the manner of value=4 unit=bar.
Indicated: value=12 unit=bar
